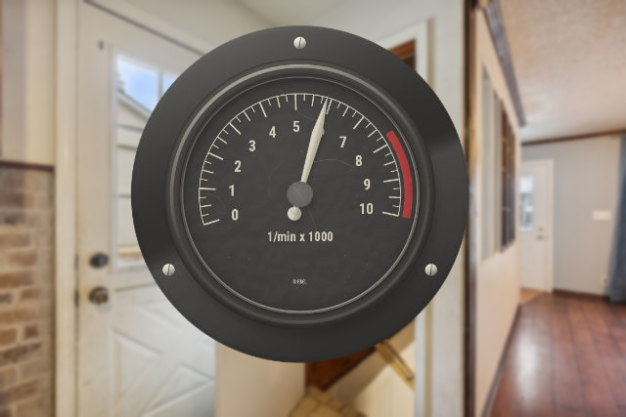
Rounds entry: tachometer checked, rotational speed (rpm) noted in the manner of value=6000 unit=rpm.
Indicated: value=5875 unit=rpm
